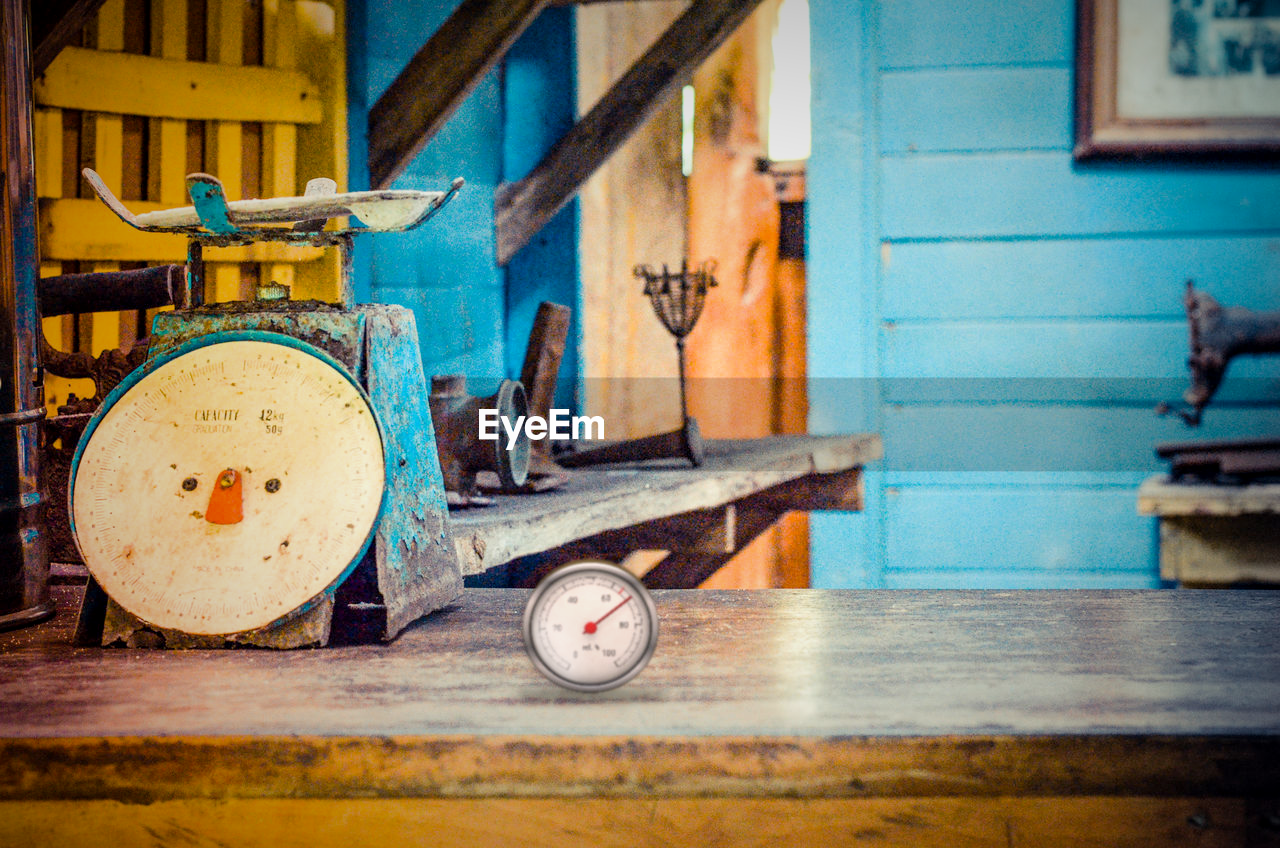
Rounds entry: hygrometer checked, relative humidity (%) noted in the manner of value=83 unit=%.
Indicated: value=68 unit=%
